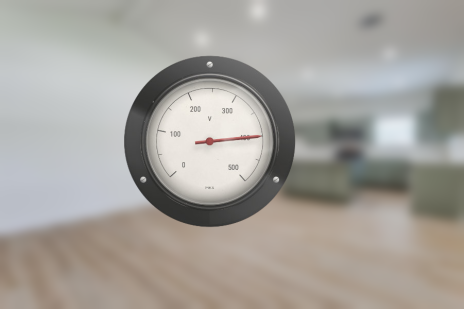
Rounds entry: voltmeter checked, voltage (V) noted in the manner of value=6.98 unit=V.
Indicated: value=400 unit=V
